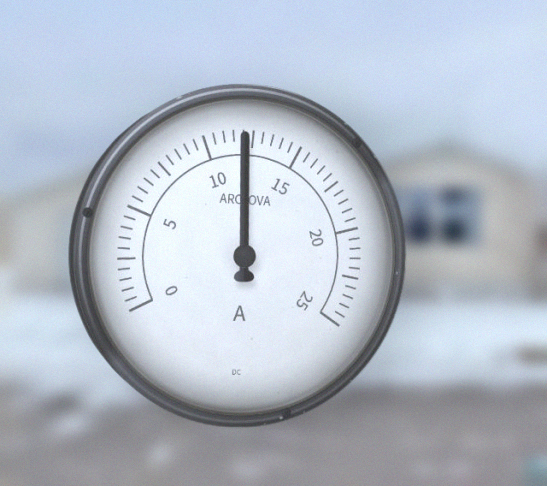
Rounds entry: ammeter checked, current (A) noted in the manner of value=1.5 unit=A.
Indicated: value=12 unit=A
